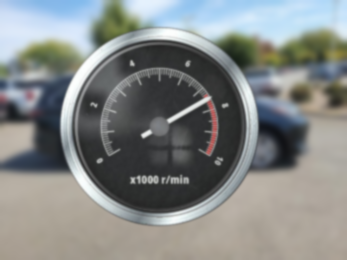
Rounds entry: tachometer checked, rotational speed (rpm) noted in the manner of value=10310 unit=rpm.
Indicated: value=7500 unit=rpm
